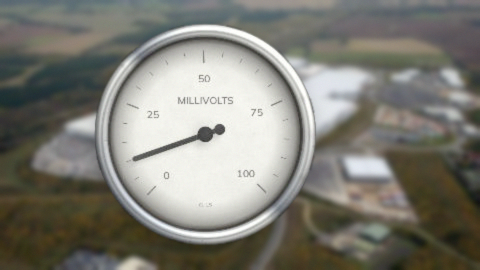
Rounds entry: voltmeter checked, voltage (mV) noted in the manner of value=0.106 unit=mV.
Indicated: value=10 unit=mV
